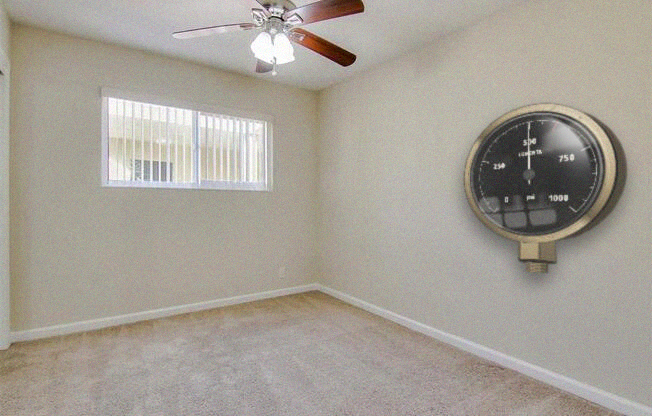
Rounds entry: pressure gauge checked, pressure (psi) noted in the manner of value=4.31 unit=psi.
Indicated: value=500 unit=psi
